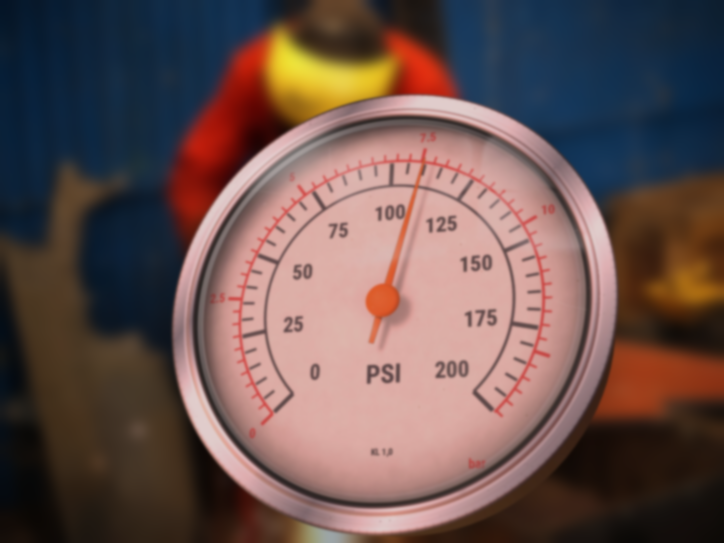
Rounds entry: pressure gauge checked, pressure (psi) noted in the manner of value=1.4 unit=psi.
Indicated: value=110 unit=psi
